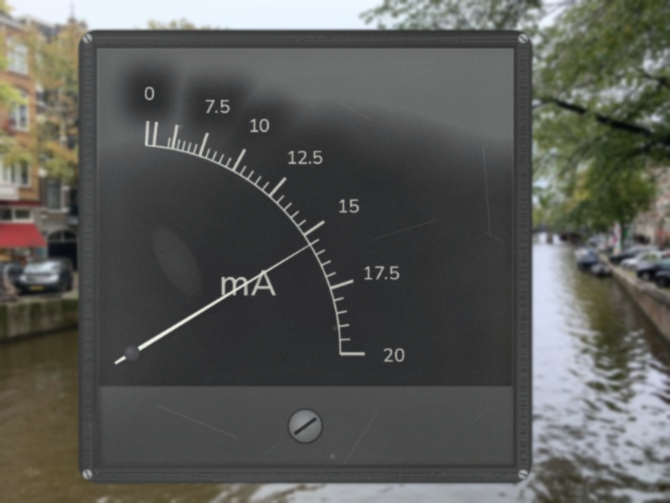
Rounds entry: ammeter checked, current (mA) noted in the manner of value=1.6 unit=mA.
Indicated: value=15.5 unit=mA
